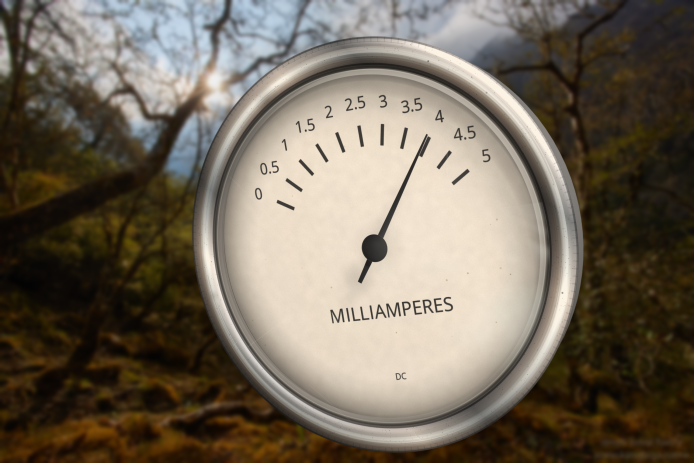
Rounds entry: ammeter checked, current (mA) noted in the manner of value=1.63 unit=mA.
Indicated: value=4 unit=mA
